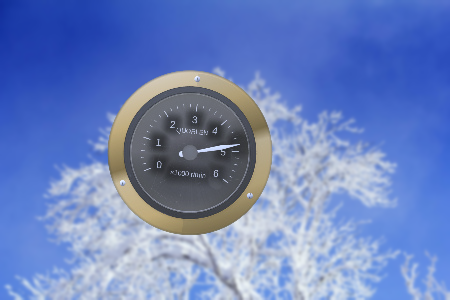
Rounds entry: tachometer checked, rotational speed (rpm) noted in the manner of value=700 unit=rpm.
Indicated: value=4800 unit=rpm
